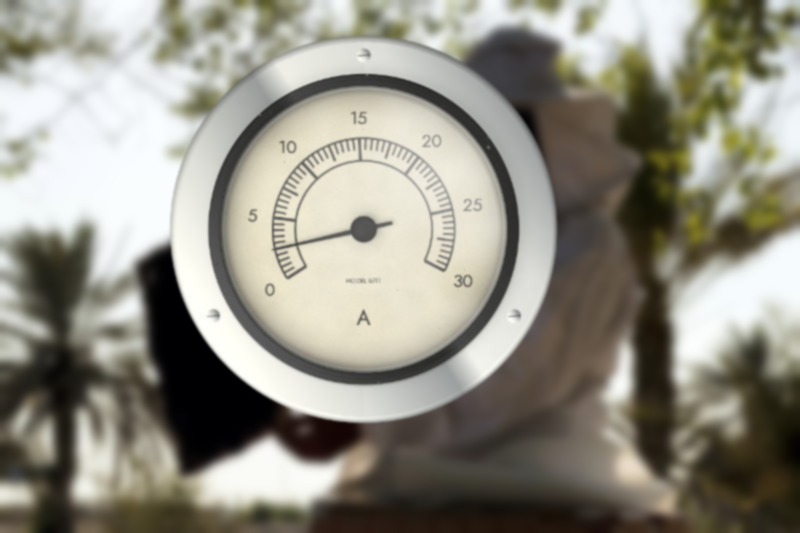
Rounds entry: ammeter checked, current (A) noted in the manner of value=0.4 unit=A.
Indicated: value=2.5 unit=A
